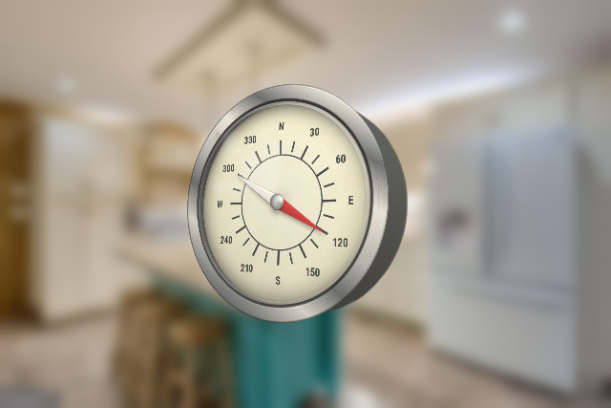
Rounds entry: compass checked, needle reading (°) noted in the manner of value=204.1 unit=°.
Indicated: value=120 unit=°
